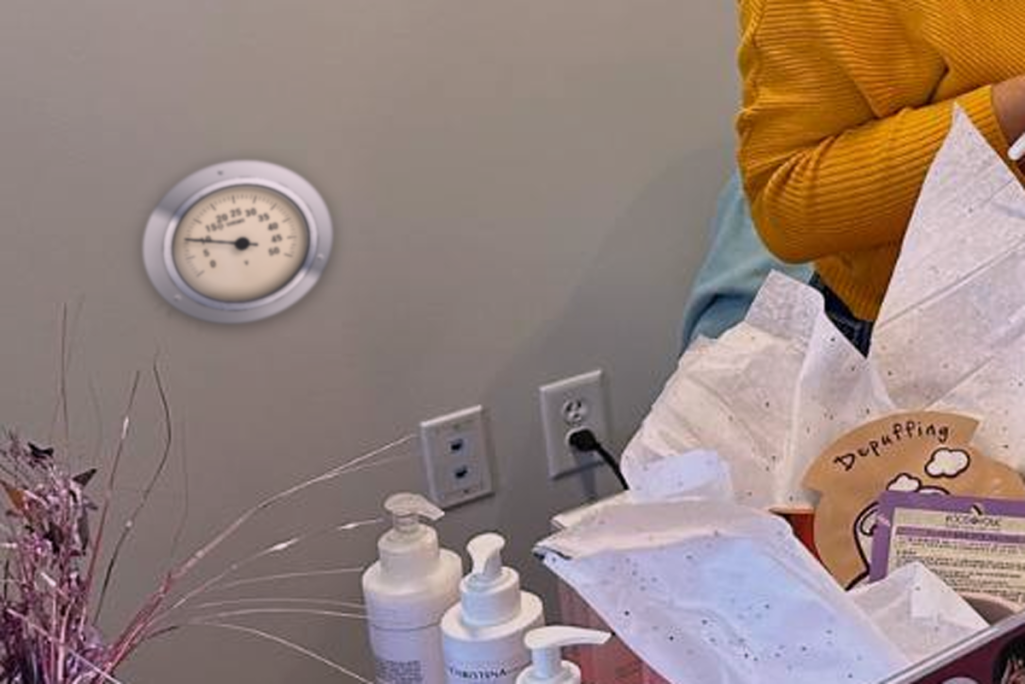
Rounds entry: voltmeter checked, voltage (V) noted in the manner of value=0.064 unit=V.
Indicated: value=10 unit=V
